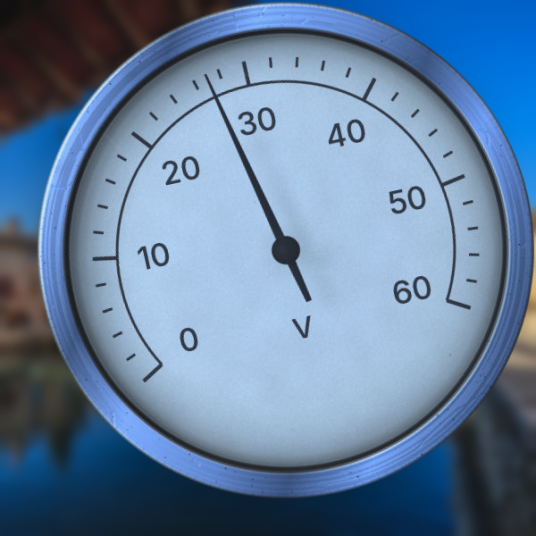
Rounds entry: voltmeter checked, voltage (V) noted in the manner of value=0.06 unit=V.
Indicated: value=27 unit=V
